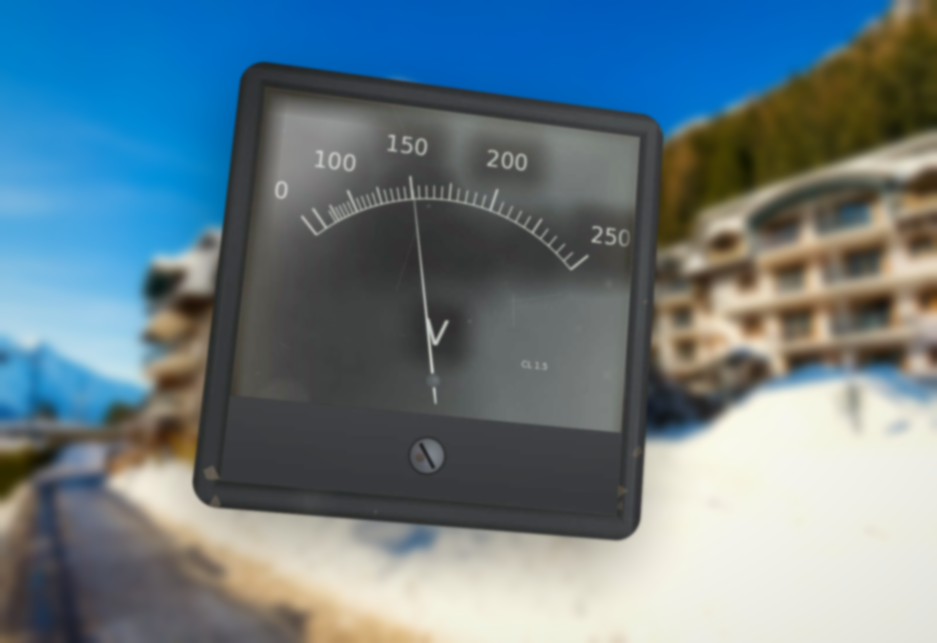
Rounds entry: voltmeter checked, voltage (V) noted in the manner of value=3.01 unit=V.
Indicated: value=150 unit=V
